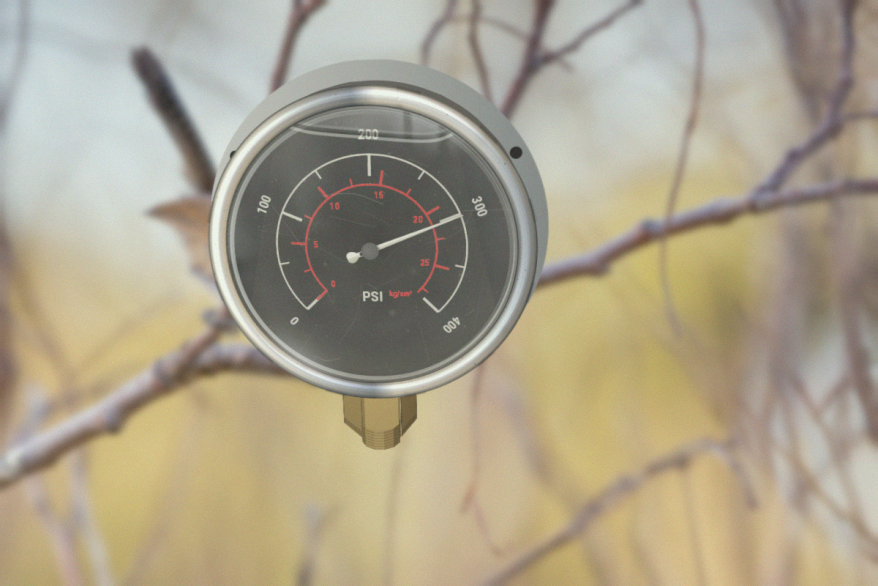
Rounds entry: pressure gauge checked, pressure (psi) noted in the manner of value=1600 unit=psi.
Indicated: value=300 unit=psi
